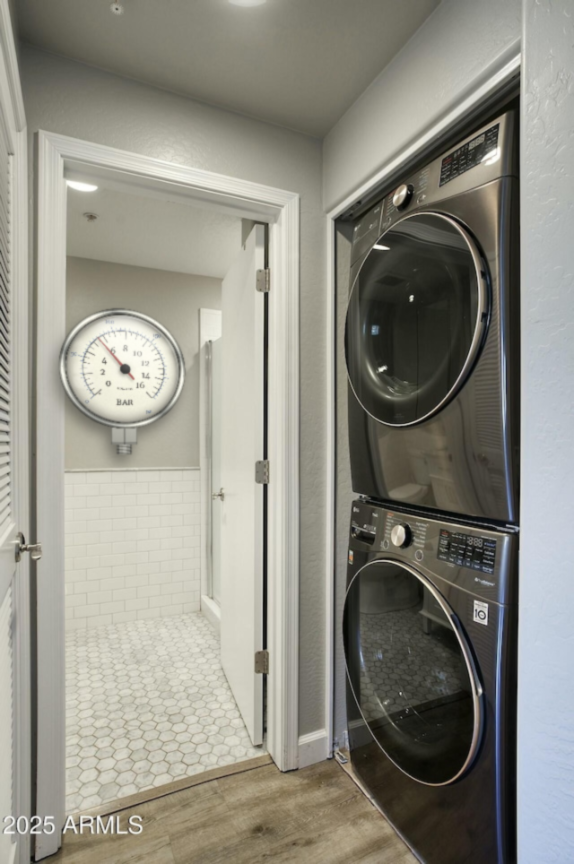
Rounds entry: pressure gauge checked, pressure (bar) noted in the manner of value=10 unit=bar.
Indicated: value=5.5 unit=bar
